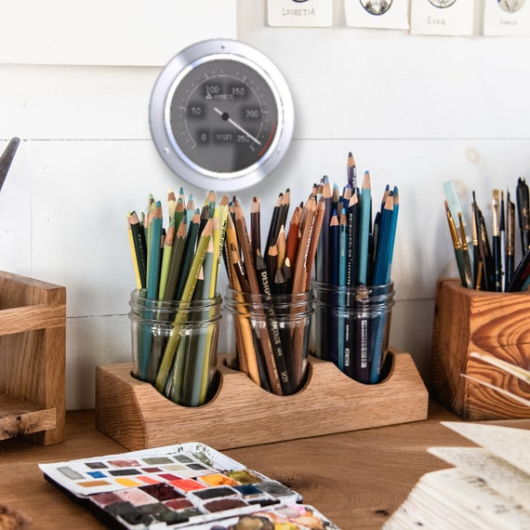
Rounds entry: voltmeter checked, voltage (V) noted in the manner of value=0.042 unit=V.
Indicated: value=240 unit=V
